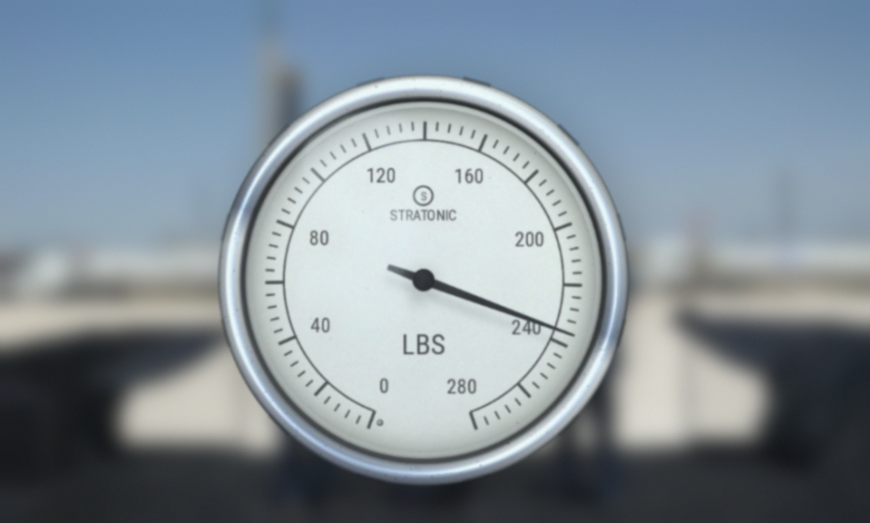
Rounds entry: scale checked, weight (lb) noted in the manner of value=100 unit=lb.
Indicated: value=236 unit=lb
